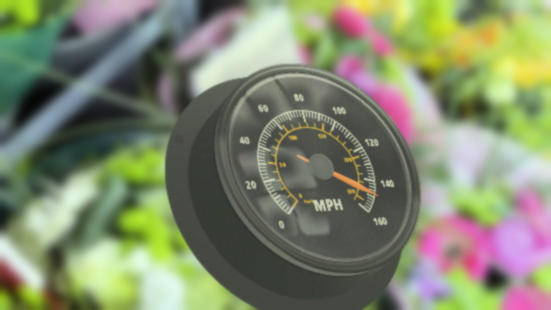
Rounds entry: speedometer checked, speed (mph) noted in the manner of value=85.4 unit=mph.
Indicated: value=150 unit=mph
